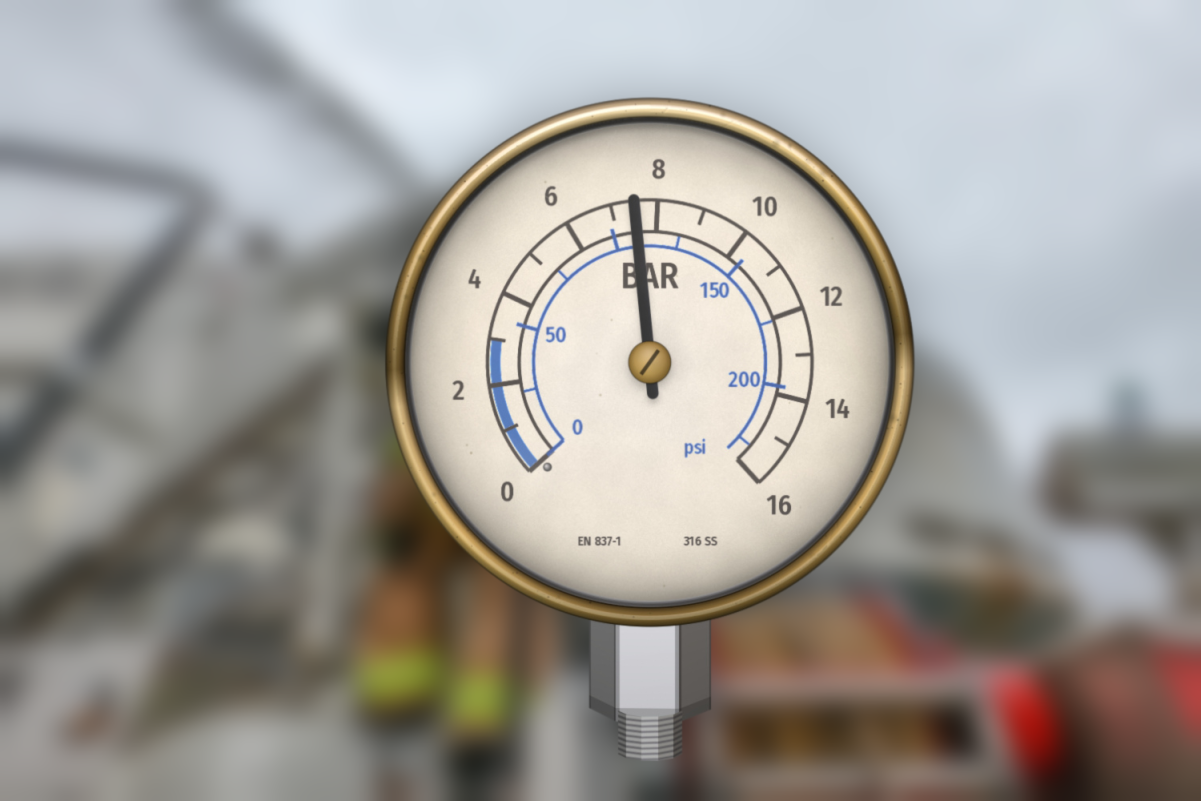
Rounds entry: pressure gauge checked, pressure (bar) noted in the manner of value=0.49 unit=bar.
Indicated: value=7.5 unit=bar
